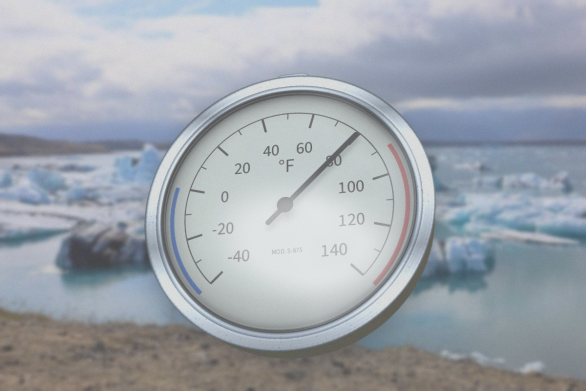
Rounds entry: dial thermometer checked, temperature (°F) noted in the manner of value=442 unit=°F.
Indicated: value=80 unit=°F
